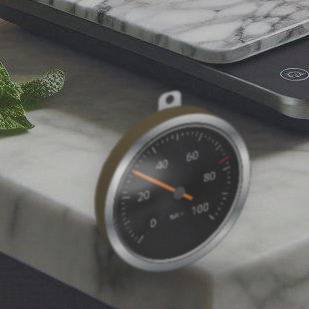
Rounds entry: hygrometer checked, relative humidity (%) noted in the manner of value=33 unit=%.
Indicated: value=30 unit=%
